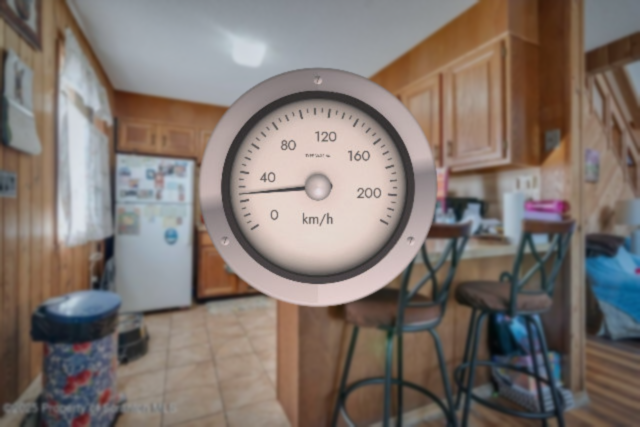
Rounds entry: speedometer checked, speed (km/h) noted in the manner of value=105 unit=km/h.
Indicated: value=25 unit=km/h
